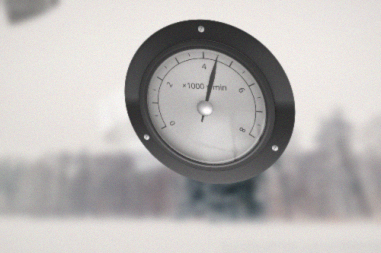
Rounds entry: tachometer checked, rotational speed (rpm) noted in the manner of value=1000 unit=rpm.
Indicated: value=4500 unit=rpm
